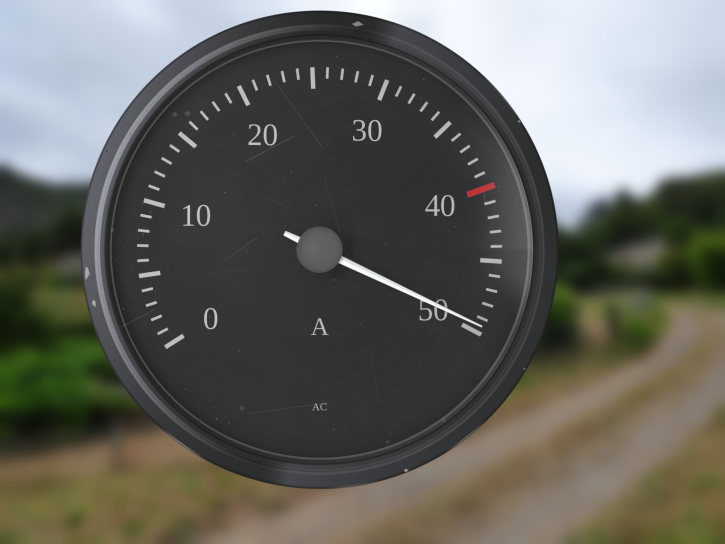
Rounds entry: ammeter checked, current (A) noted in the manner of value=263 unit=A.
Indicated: value=49.5 unit=A
